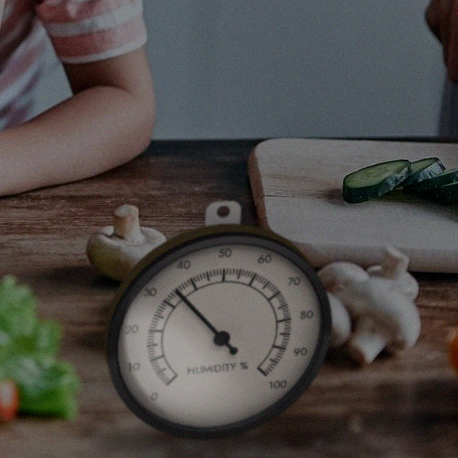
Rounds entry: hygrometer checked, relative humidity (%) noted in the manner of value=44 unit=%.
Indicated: value=35 unit=%
